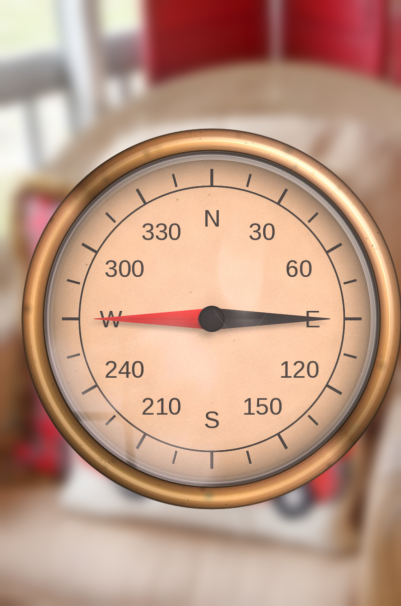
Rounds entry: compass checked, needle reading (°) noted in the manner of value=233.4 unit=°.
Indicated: value=270 unit=°
